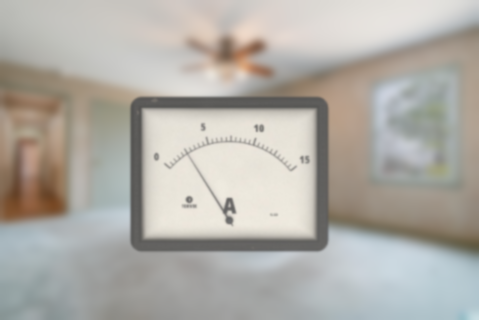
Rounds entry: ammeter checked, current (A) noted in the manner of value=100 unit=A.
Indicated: value=2.5 unit=A
